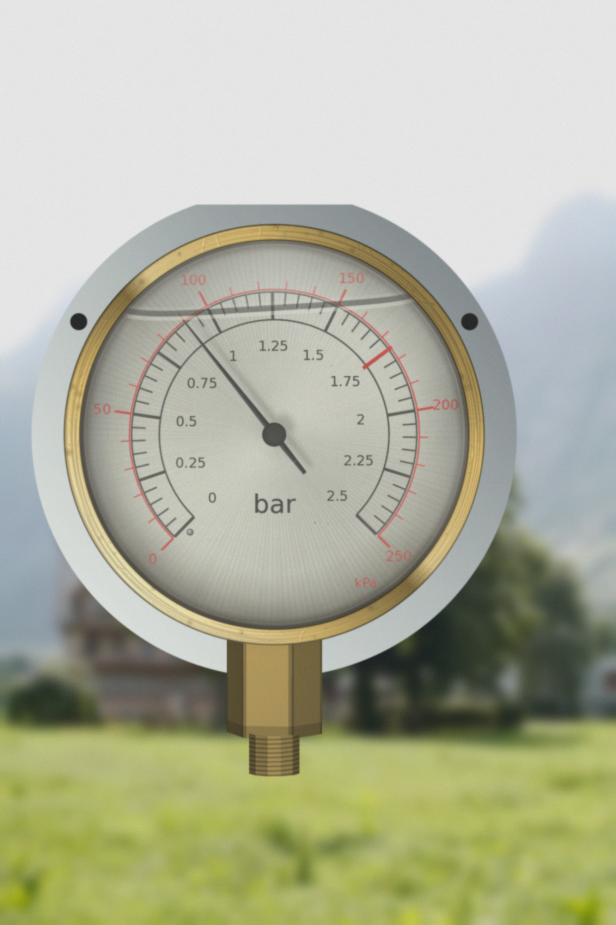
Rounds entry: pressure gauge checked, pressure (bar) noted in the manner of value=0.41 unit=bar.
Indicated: value=0.9 unit=bar
